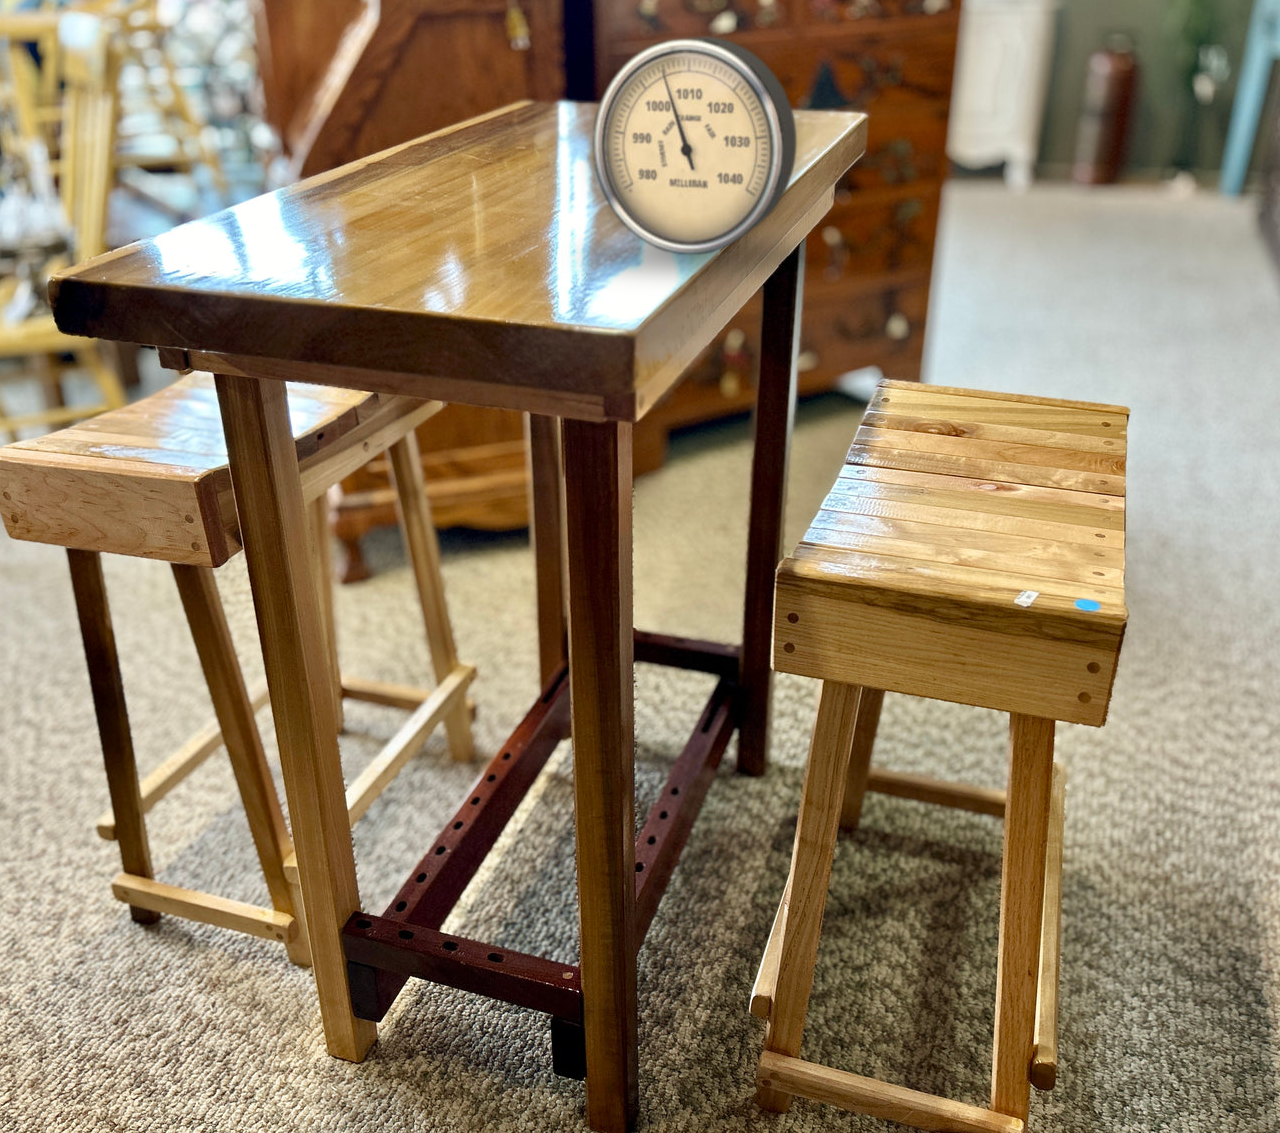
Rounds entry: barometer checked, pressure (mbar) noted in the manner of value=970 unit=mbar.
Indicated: value=1005 unit=mbar
